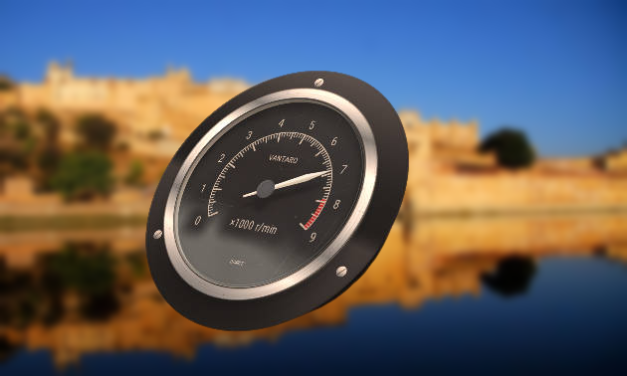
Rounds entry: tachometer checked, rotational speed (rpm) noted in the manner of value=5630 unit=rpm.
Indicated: value=7000 unit=rpm
